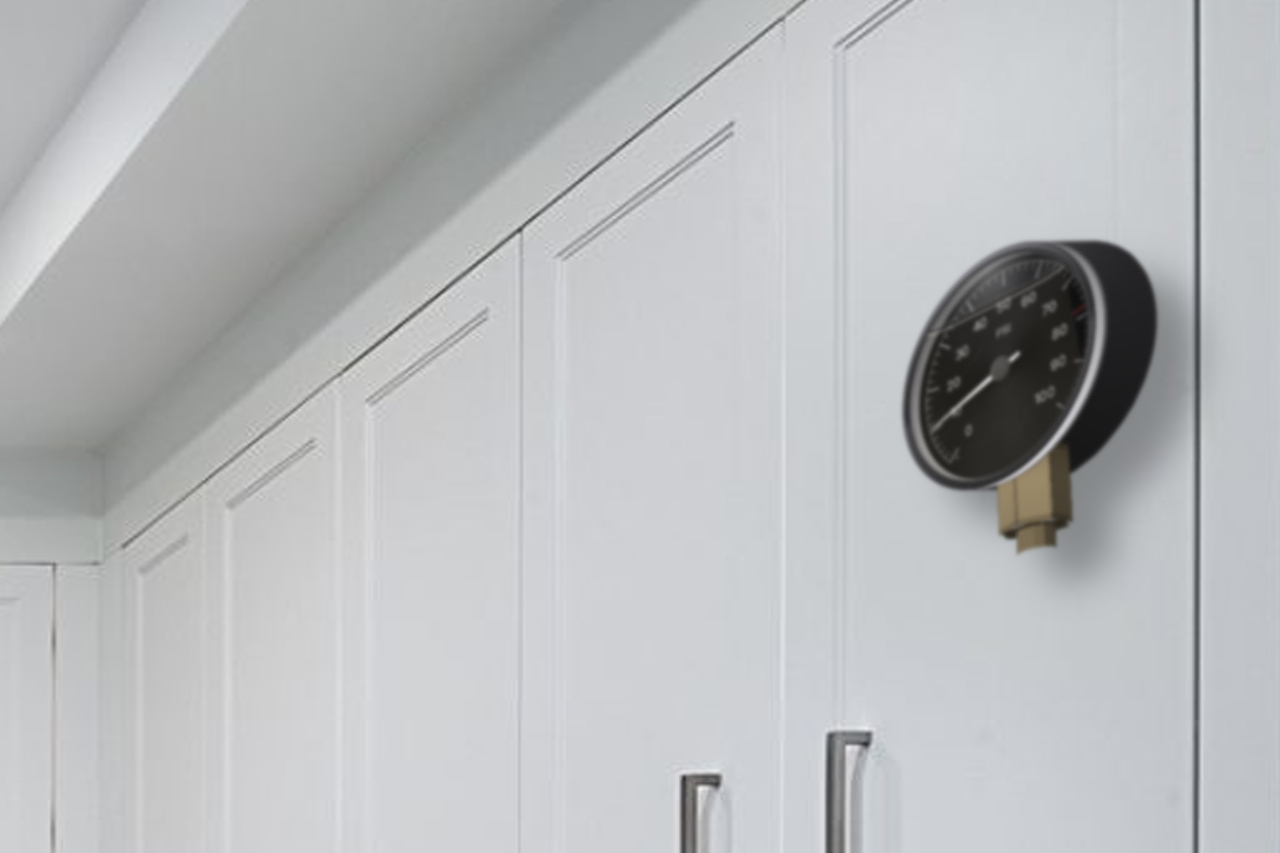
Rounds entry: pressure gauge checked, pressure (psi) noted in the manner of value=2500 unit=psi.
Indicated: value=10 unit=psi
